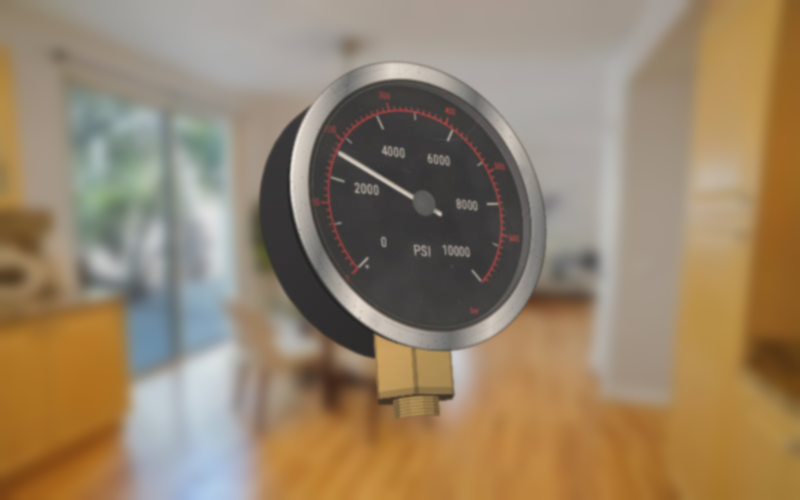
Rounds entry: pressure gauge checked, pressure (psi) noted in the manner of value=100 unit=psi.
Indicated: value=2500 unit=psi
